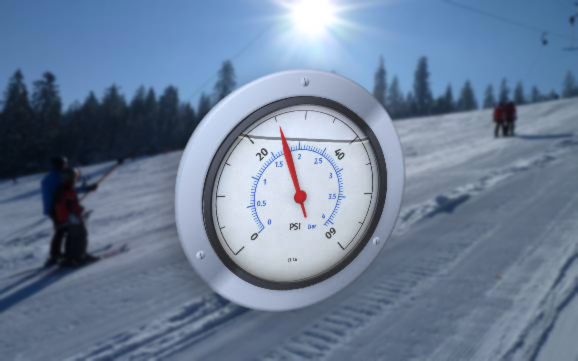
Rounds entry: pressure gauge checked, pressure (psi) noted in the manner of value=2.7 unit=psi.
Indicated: value=25 unit=psi
